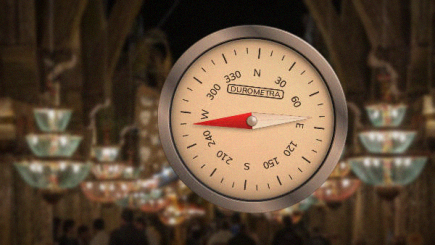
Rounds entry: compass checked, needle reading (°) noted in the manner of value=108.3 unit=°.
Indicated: value=260 unit=°
